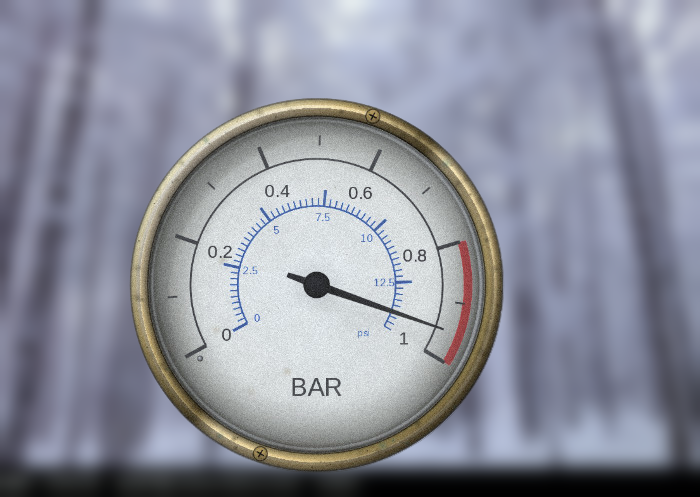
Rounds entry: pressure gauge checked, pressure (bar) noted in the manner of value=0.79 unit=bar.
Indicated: value=0.95 unit=bar
